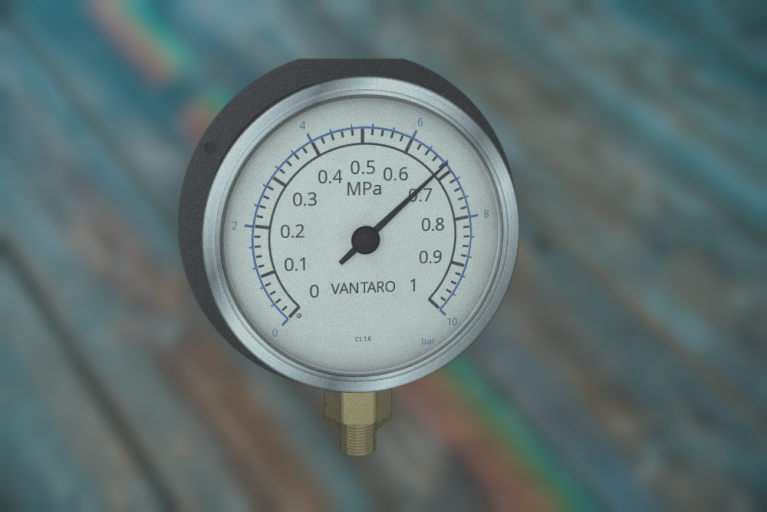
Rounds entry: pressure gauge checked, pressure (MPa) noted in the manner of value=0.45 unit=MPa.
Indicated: value=0.68 unit=MPa
